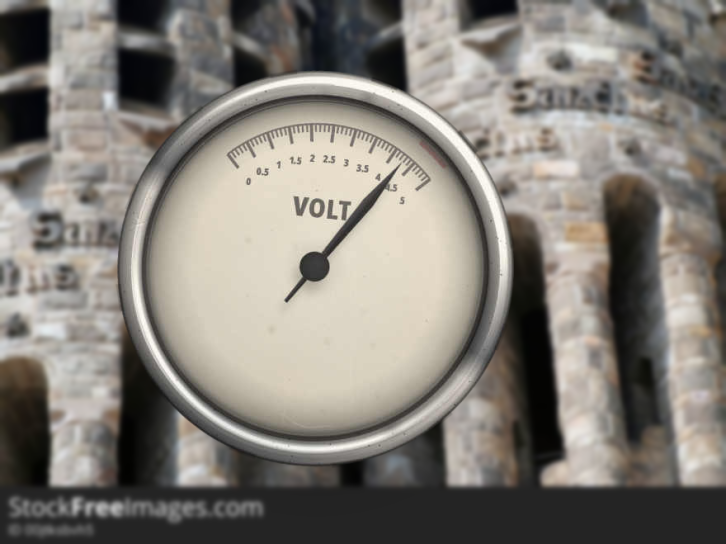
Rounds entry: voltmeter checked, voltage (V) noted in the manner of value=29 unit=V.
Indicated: value=4.3 unit=V
